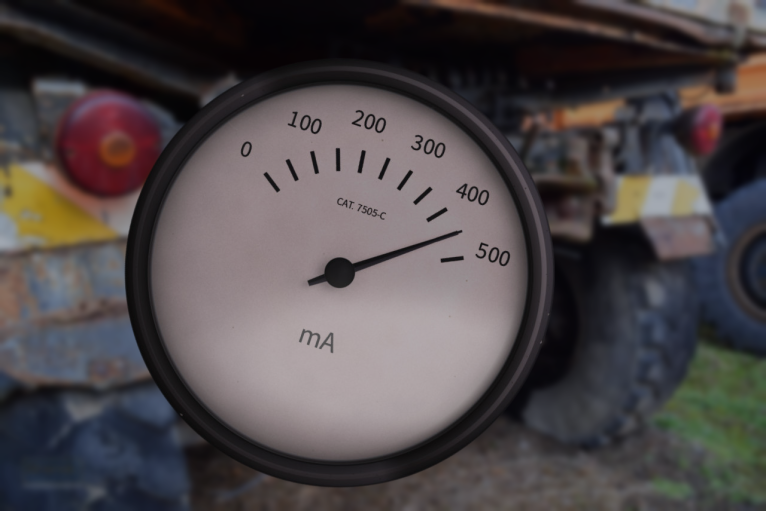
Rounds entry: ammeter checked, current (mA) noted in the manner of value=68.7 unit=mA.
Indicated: value=450 unit=mA
